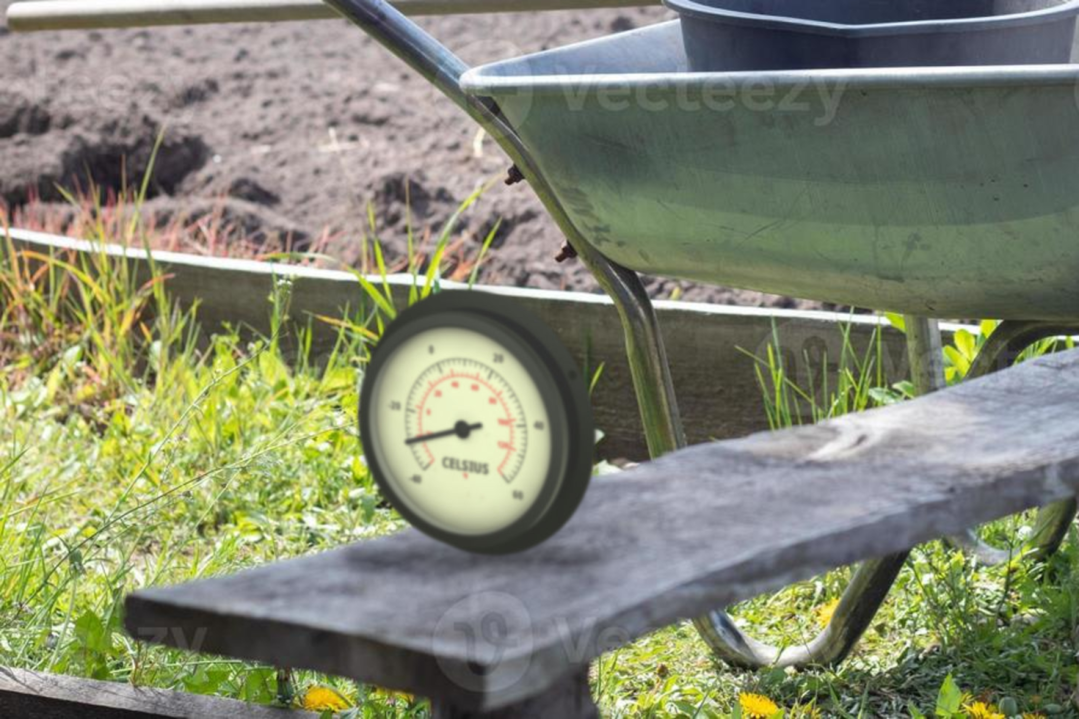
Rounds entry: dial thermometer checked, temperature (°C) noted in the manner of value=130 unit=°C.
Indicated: value=-30 unit=°C
